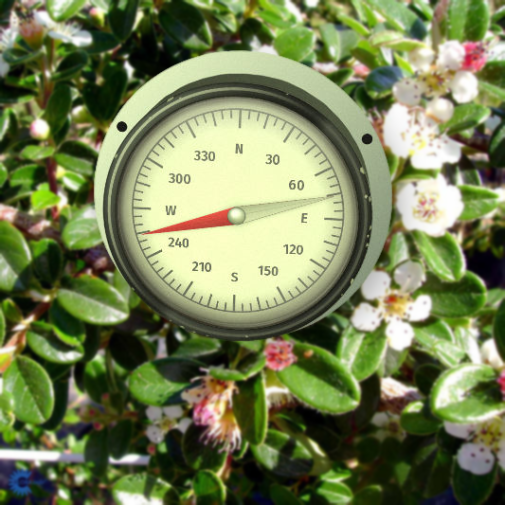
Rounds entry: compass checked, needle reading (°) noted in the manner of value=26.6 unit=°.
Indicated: value=255 unit=°
